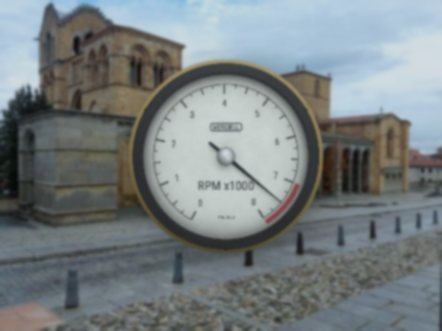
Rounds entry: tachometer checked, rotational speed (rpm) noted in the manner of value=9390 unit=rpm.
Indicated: value=7500 unit=rpm
